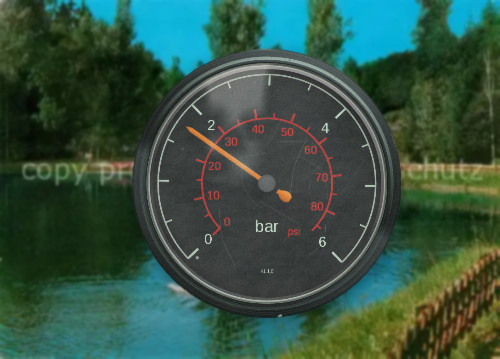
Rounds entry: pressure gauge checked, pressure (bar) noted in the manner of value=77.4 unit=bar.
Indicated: value=1.75 unit=bar
